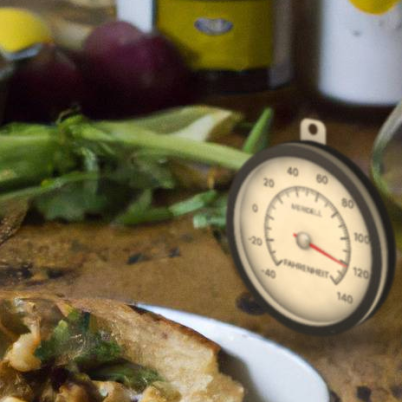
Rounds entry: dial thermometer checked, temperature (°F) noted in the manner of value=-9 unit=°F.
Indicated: value=120 unit=°F
